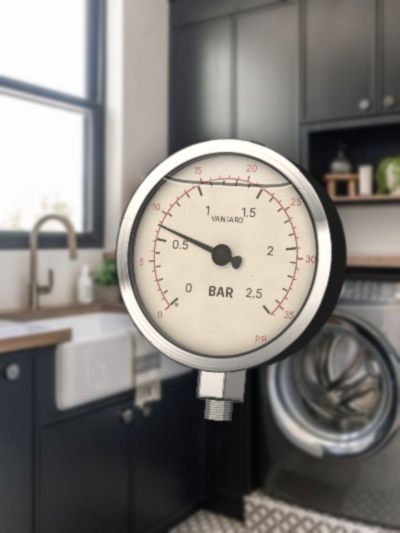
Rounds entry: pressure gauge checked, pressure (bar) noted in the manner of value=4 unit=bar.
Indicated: value=0.6 unit=bar
